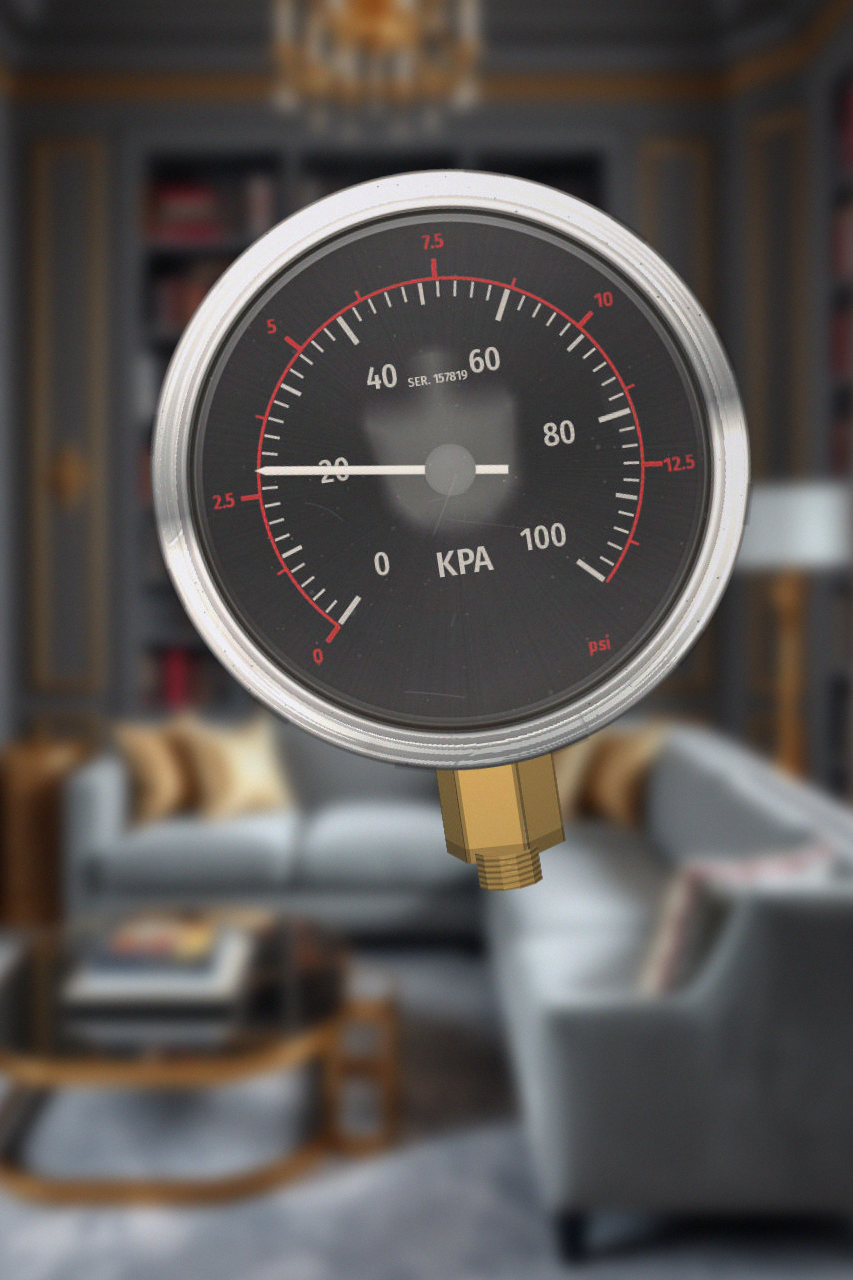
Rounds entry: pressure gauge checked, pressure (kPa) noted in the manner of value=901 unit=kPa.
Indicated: value=20 unit=kPa
